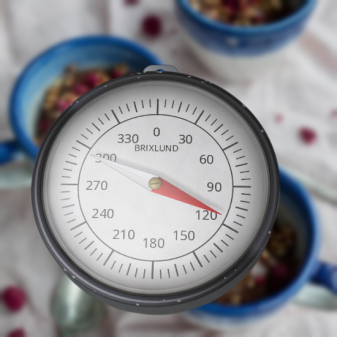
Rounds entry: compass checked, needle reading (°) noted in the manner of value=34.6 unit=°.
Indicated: value=115 unit=°
